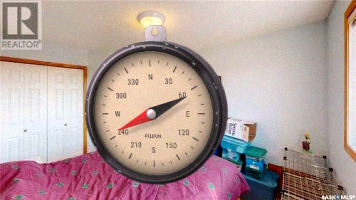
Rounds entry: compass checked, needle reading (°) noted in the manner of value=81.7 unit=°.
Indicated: value=245 unit=°
